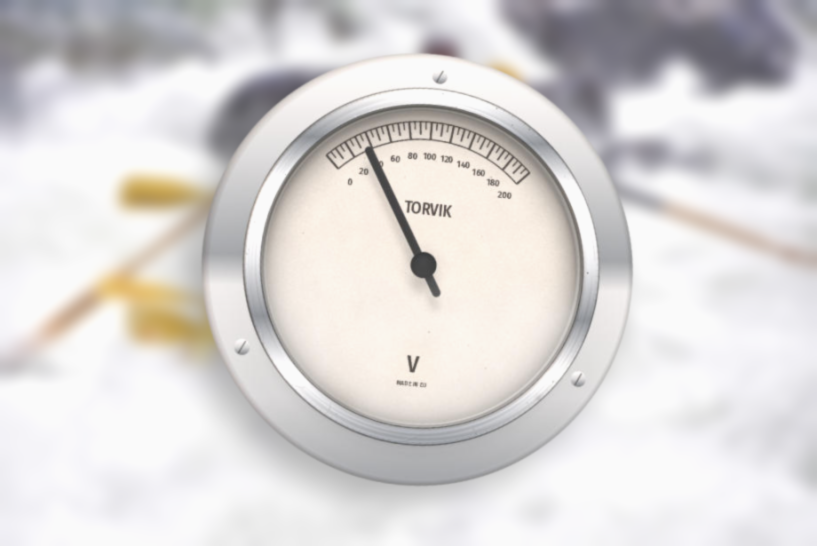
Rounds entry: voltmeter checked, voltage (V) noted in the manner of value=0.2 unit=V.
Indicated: value=35 unit=V
